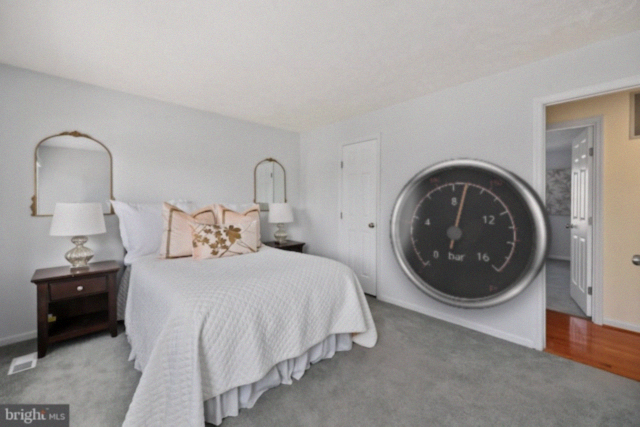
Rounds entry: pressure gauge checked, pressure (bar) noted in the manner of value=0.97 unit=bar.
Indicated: value=9 unit=bar
